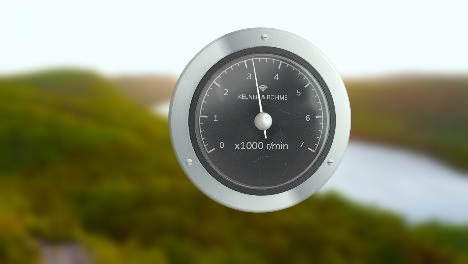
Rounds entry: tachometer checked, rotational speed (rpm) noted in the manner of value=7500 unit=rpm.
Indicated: value=3200 unit=rpm
